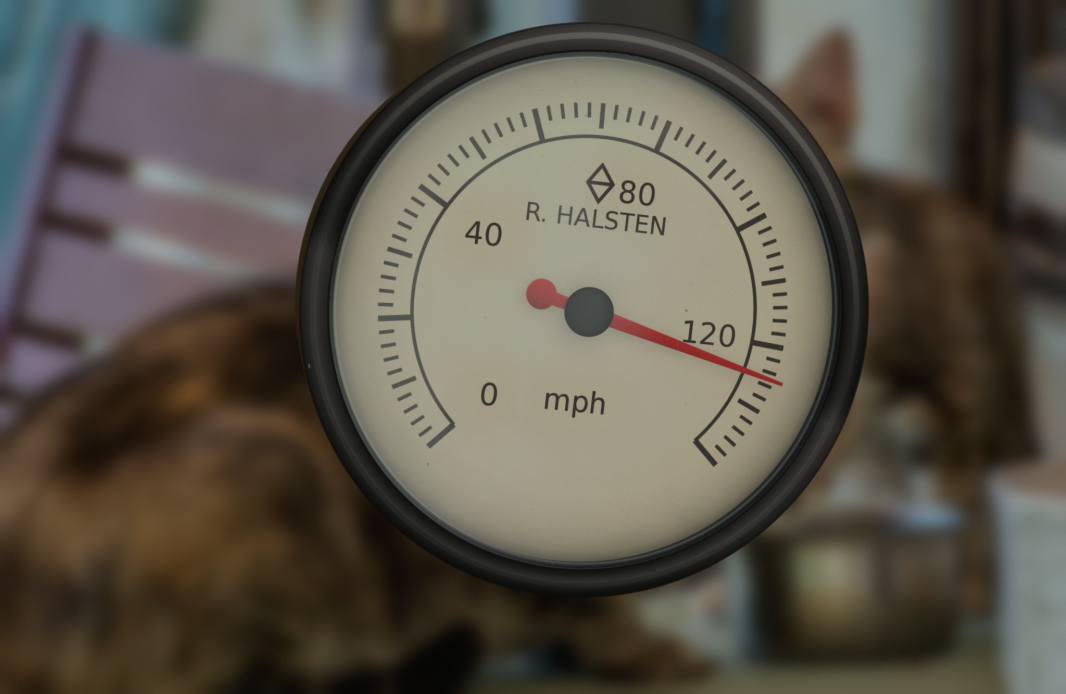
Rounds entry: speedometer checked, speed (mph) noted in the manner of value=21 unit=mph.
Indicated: value=125 unit=mph
